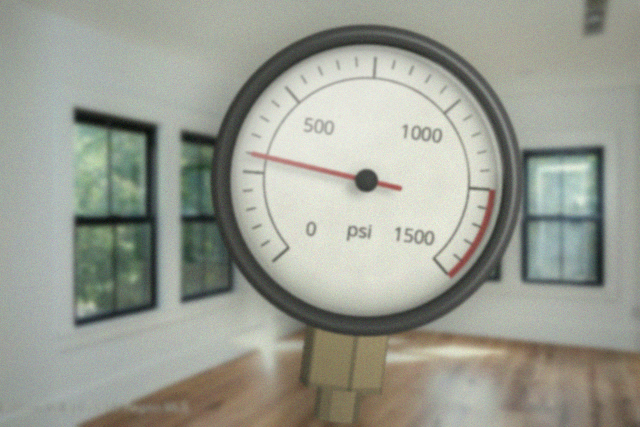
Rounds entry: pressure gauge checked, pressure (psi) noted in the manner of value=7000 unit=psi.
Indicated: value=300 unit=psi
